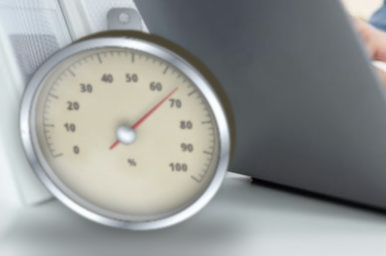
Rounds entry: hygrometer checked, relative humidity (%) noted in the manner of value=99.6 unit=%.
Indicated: value=66 unit=%
